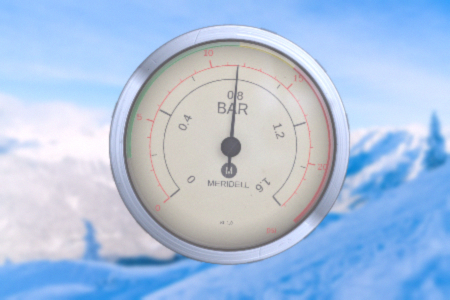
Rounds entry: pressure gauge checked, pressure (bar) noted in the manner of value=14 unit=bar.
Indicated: value=0.8 unit=bar
